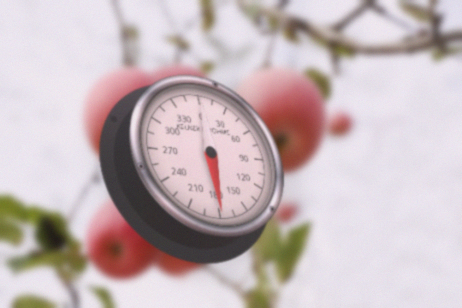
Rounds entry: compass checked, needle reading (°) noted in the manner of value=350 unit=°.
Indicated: value=180 unit=°
